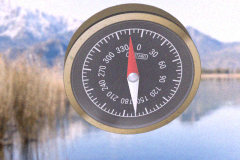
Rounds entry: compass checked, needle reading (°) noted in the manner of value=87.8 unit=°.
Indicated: value=345 unit=°
